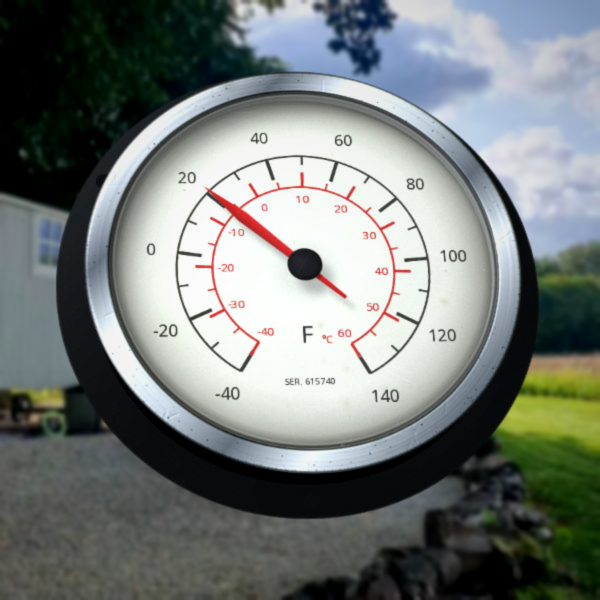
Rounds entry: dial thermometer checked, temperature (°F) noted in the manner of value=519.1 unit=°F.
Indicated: value=20 unit=°F
